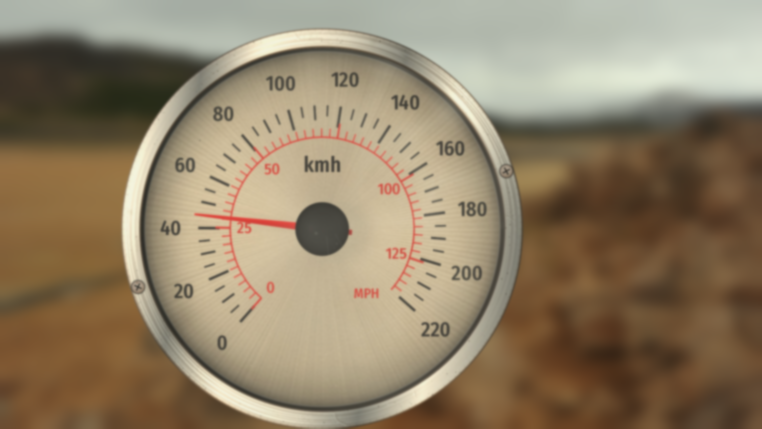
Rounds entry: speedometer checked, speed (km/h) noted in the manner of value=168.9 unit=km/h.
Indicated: value=45 unit=km/h
